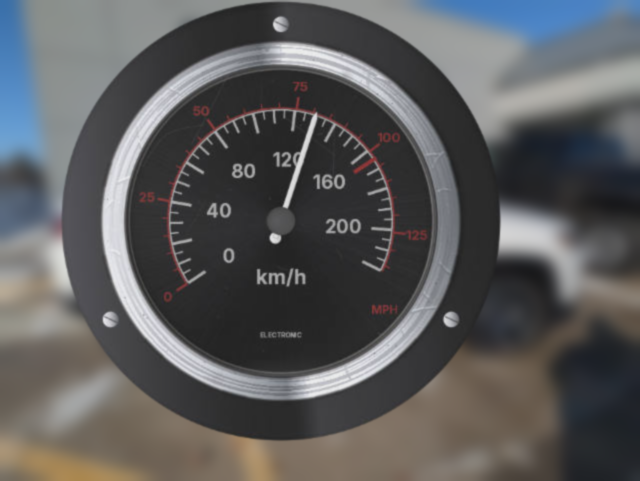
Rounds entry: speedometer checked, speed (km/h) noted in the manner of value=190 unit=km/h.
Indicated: value=130 unit=km/h
